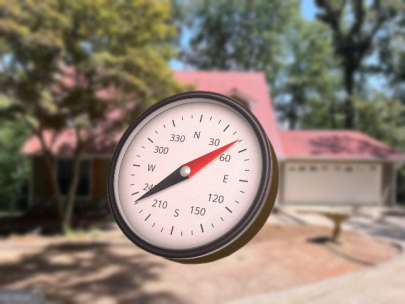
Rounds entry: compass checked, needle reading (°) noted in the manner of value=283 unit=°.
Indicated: value=50 unit=°
